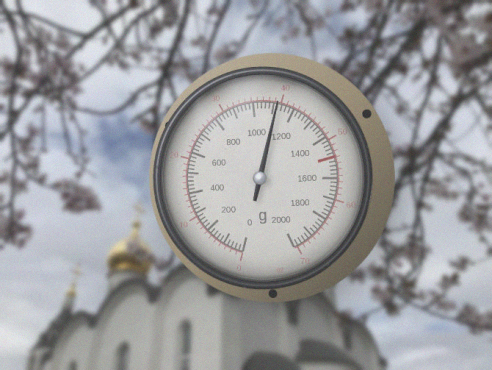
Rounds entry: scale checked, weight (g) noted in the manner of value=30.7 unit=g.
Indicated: value=1120 unit=g
